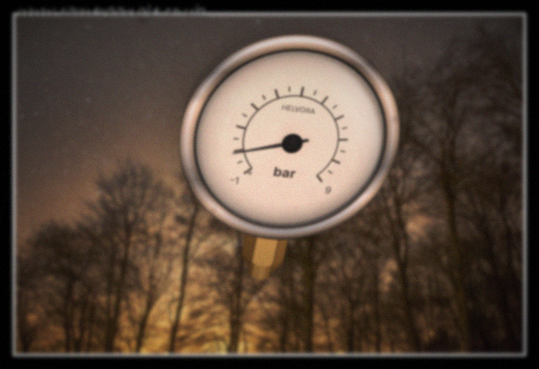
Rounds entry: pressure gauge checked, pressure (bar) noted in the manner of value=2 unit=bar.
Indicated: value=0 unit=bar
